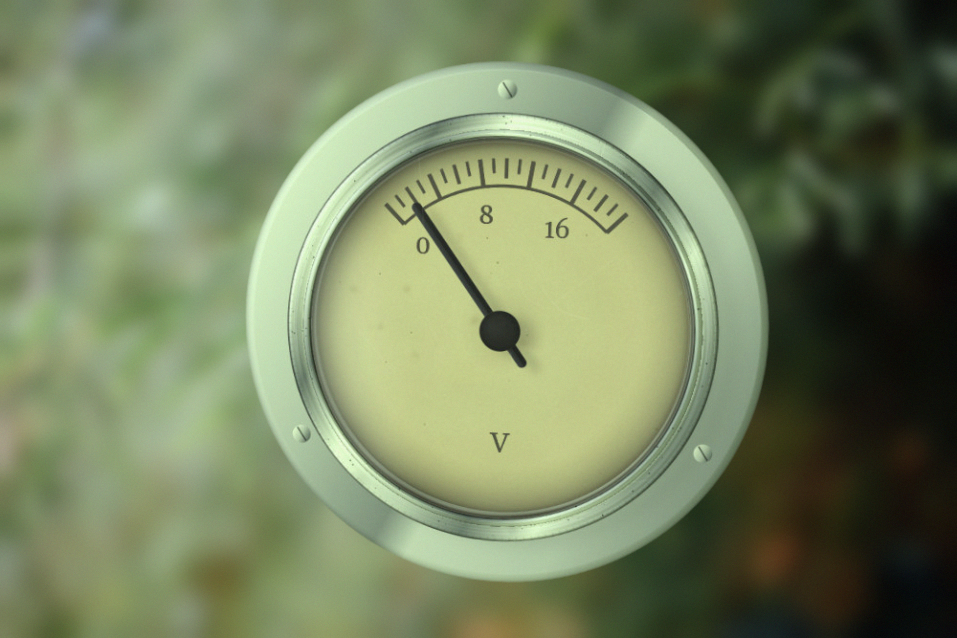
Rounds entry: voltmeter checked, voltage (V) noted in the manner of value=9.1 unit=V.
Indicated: value=2 unit=V
